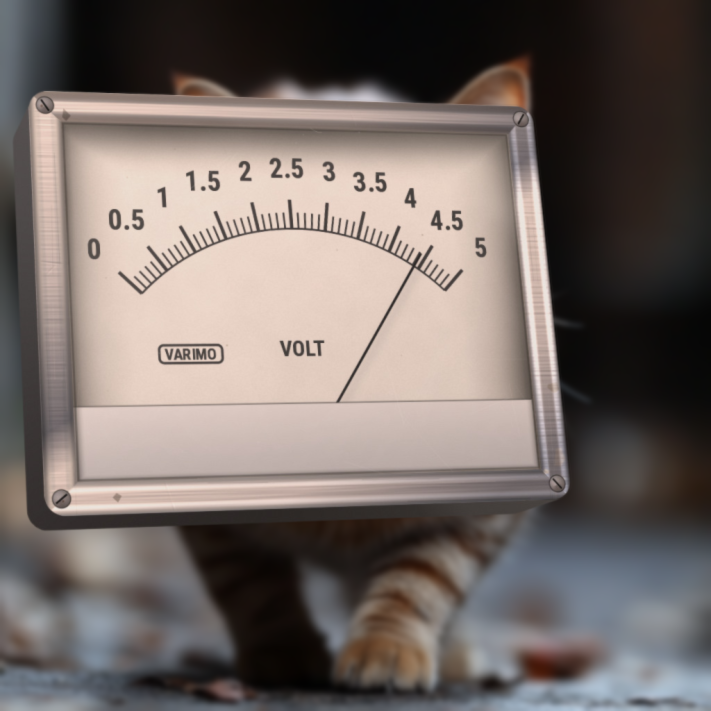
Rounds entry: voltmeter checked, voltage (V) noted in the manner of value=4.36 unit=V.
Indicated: value=4.4 unit=V
